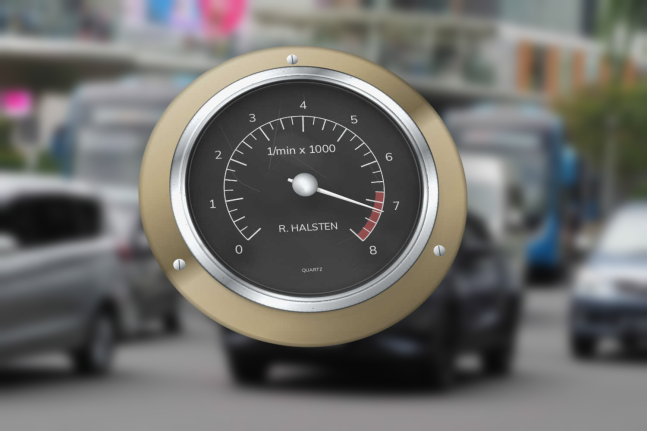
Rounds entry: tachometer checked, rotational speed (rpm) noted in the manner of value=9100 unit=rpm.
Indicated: value=7250 unit=rpm
